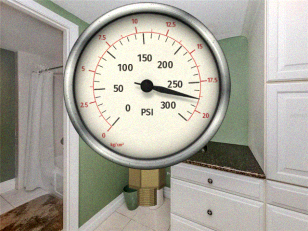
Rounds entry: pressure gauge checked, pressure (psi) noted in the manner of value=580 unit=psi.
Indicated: value=270 unit=psi
